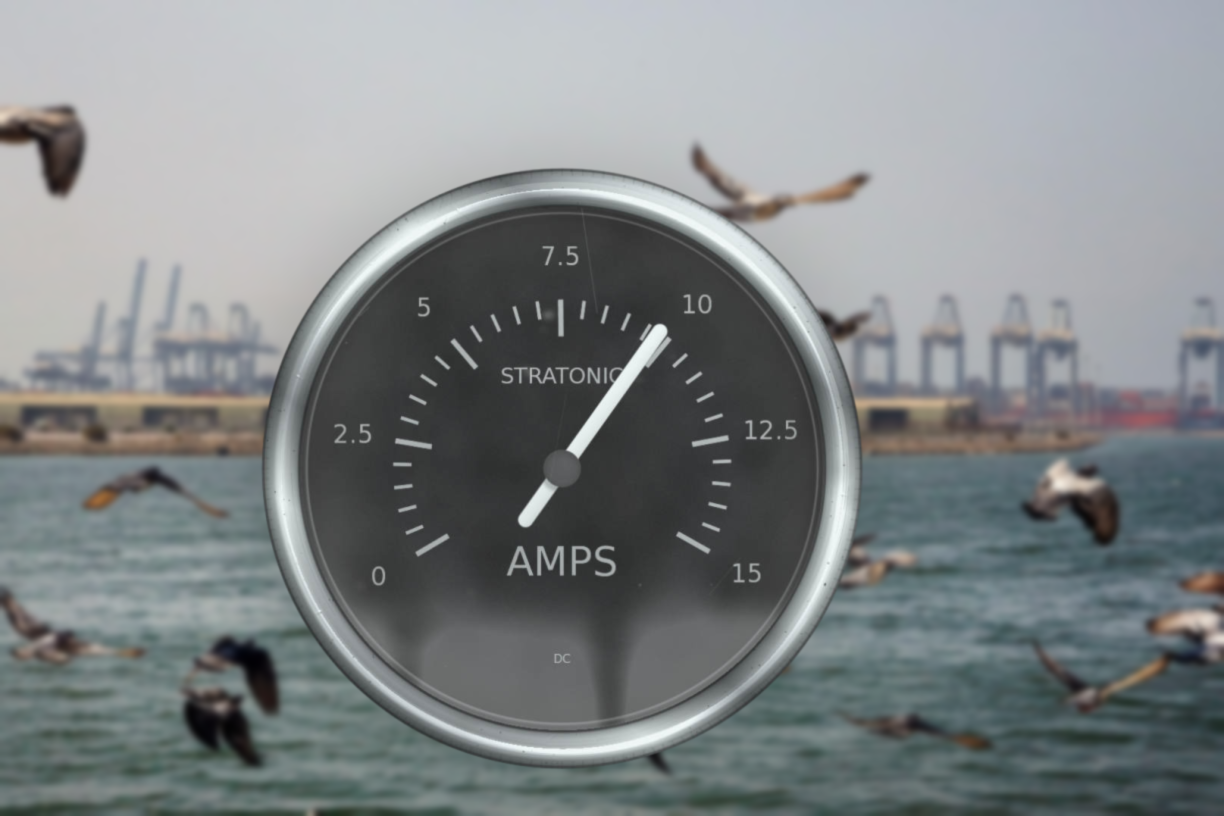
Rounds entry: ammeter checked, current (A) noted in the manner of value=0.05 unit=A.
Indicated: value=9.75 unit=A
